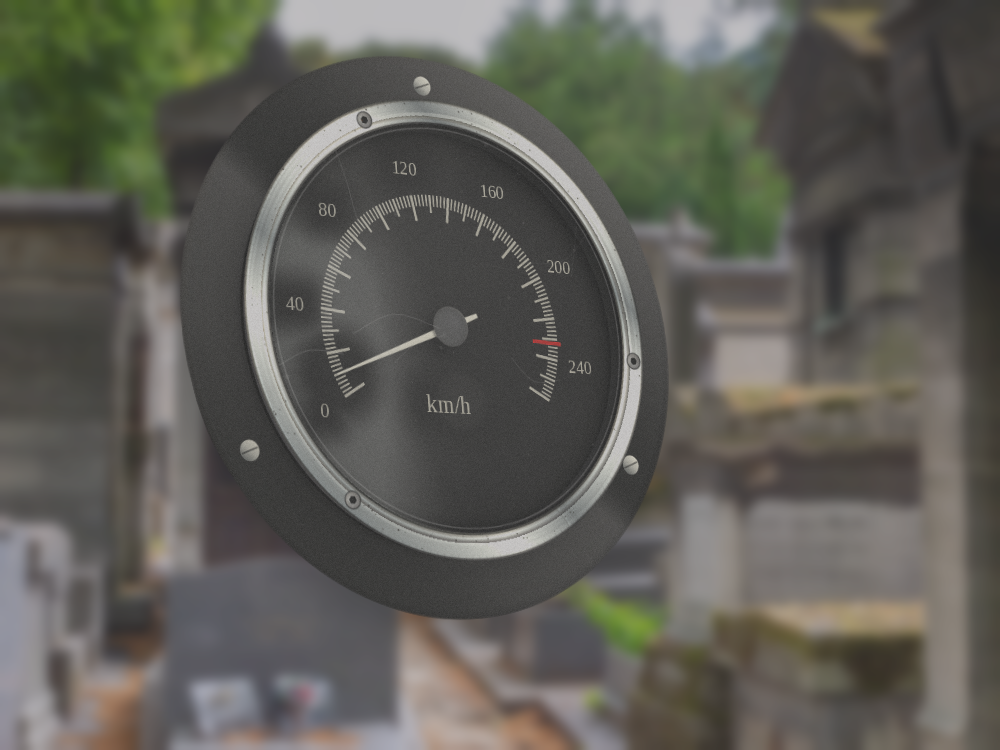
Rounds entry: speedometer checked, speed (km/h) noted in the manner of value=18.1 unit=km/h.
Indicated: value=10 unit=km/h
